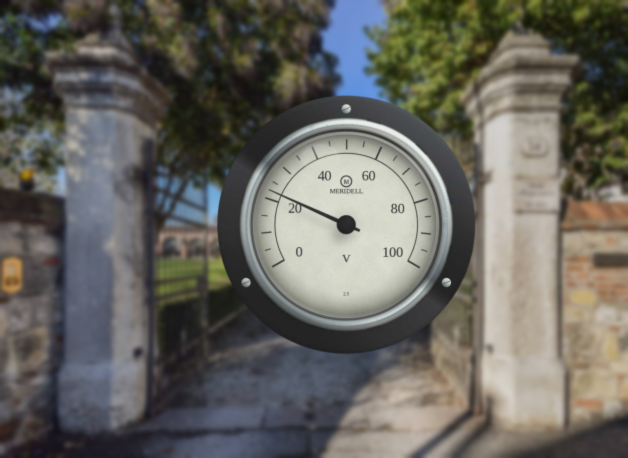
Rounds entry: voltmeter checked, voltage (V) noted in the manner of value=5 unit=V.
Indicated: value=22.5 unit=V
